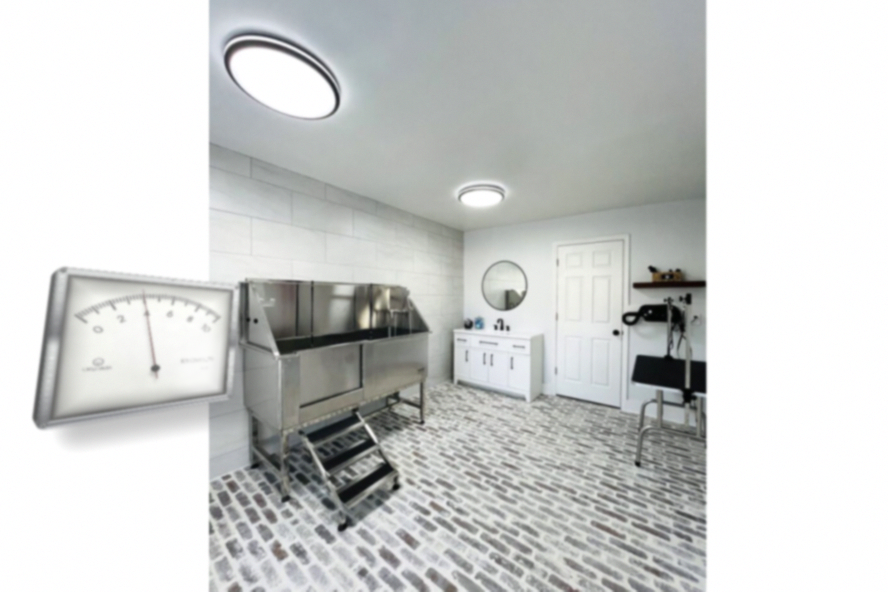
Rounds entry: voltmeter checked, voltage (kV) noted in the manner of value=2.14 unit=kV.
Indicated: value=4 unit=kV
